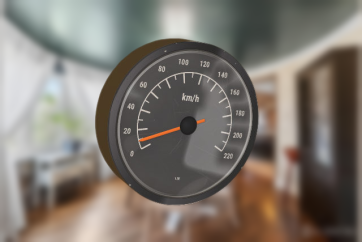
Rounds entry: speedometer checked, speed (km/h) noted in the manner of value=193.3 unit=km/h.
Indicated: value=10 unit=km/h
